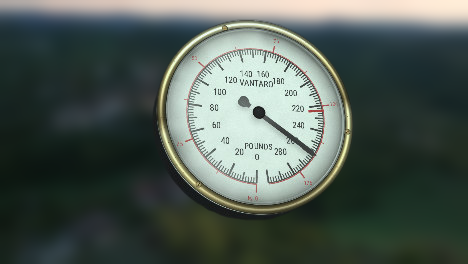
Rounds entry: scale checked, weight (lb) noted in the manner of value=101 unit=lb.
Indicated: value=260 unit=lb
